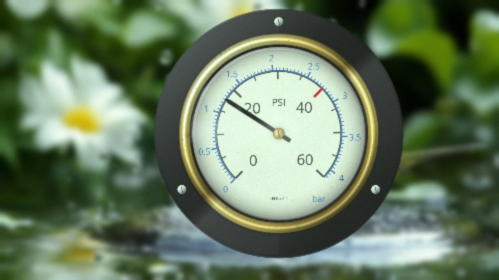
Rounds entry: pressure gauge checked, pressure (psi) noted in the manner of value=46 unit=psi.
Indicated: value=17.5 unit=psi
